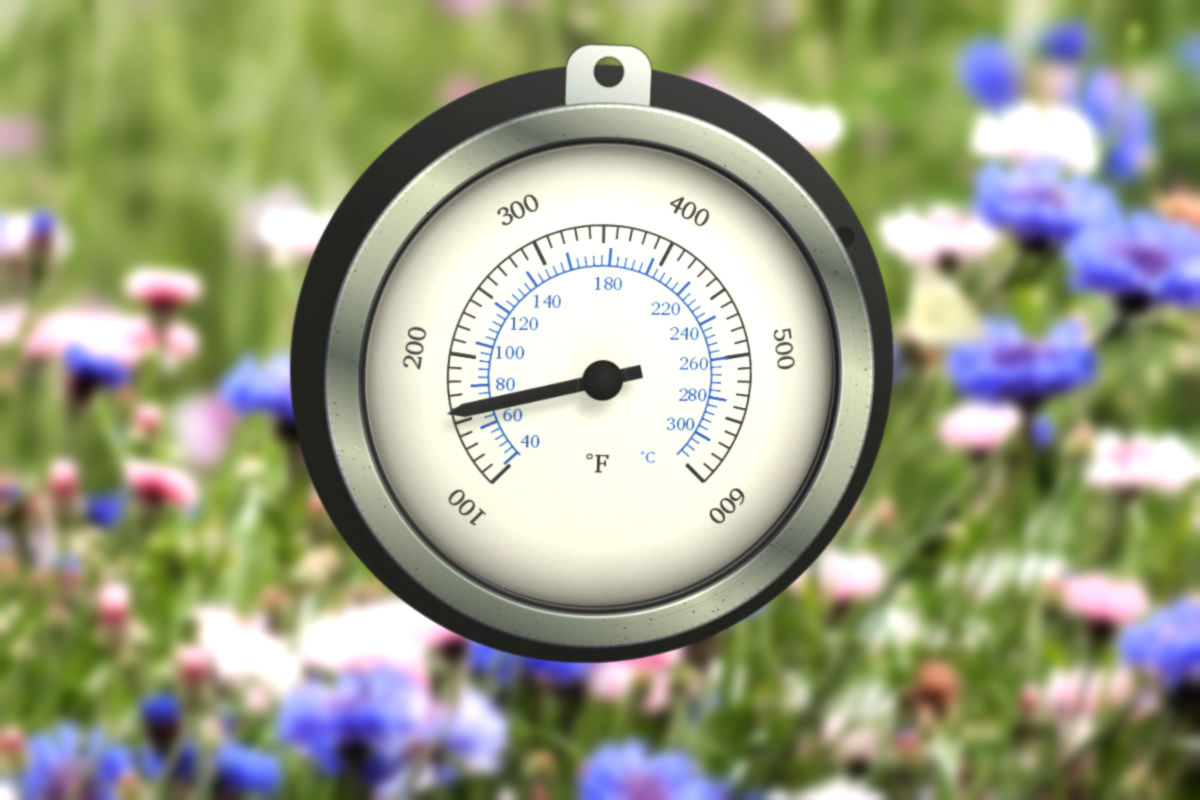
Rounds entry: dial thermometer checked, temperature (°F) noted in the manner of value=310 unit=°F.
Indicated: value=160 unit=°F
